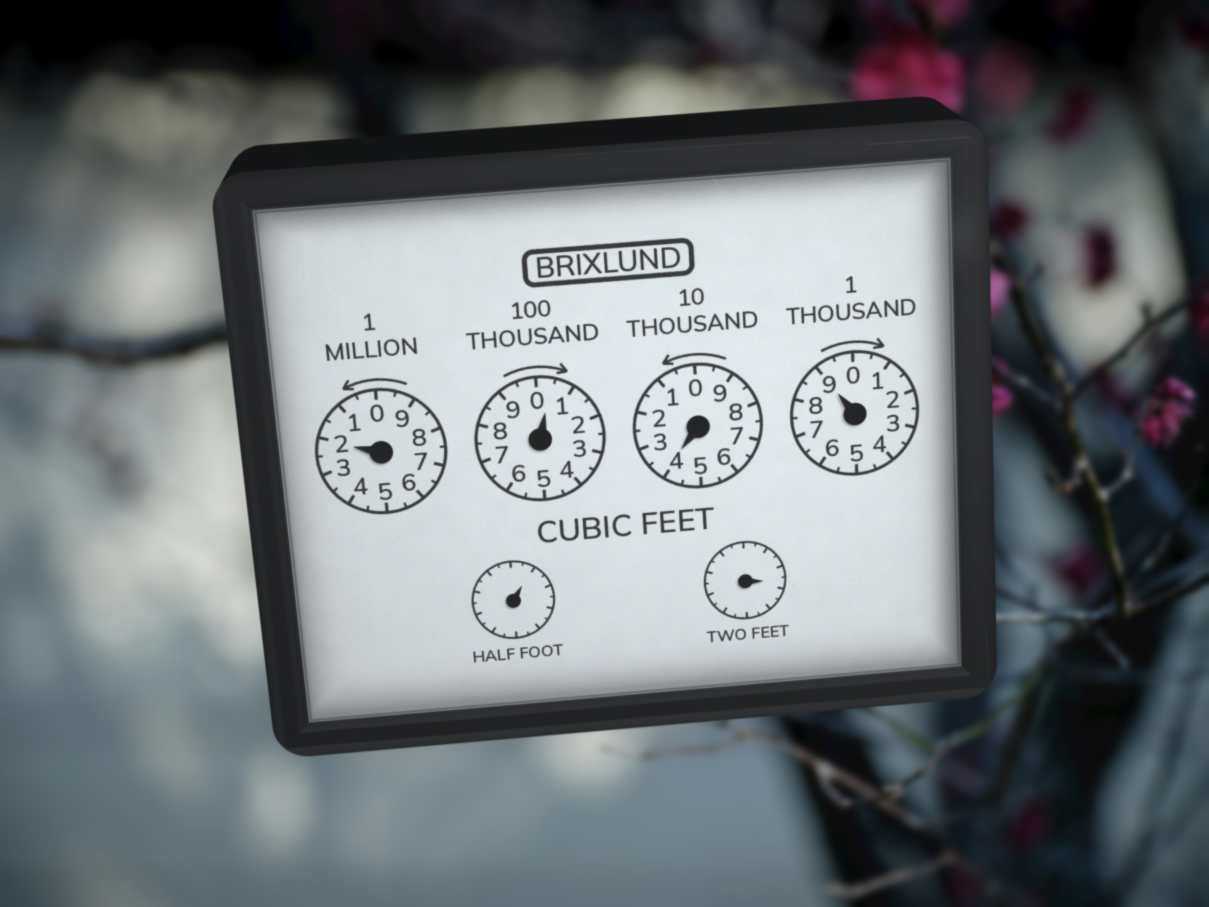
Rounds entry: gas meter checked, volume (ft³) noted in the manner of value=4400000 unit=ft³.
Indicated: value=203900 unit=ft³
